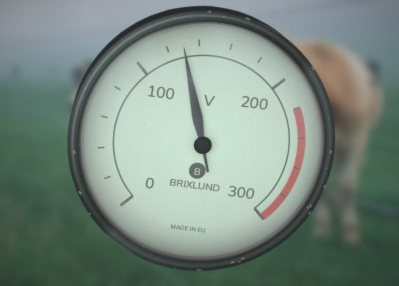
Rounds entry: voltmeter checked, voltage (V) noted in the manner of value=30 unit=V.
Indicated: value=130 unit=V
